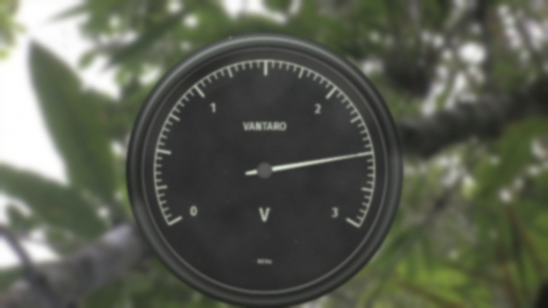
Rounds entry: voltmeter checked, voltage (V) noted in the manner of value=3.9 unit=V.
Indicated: value=2.5 unit=V
